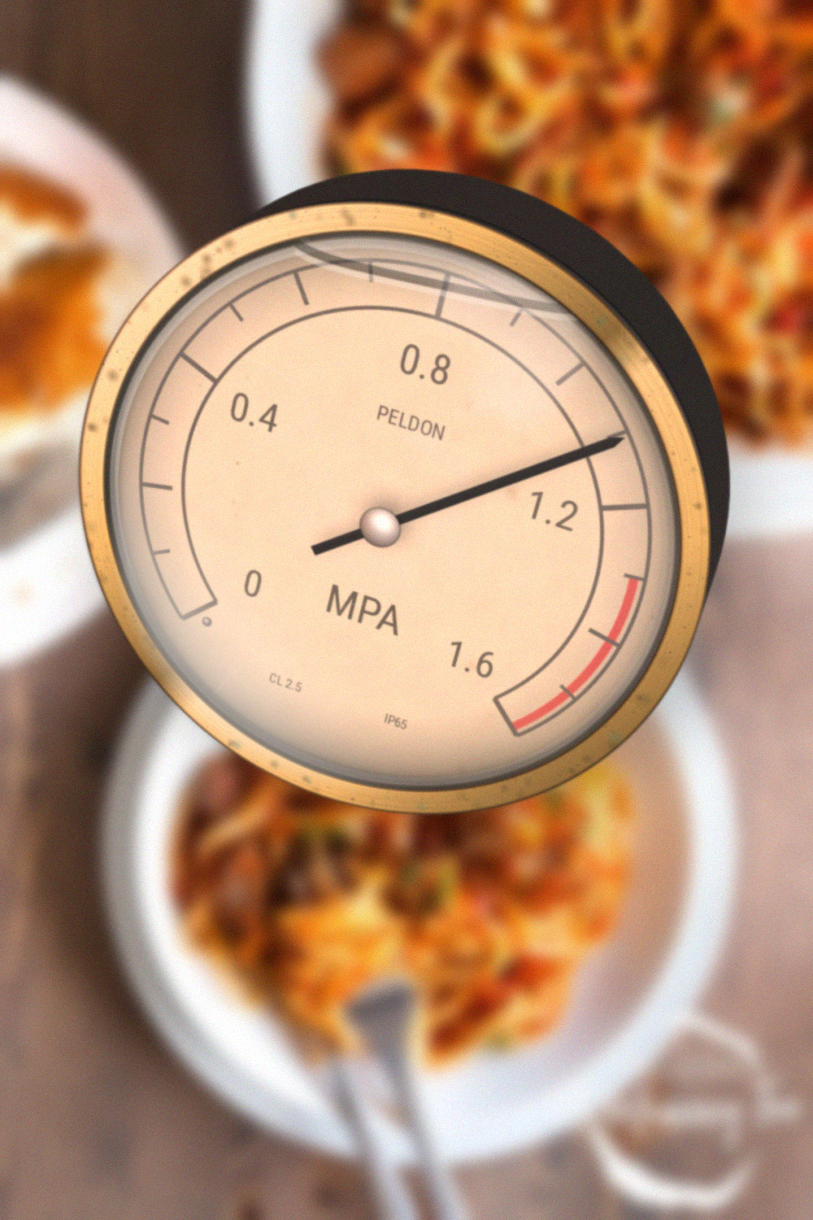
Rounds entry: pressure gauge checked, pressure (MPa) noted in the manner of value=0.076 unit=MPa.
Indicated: value=1.1 unit=MPa
